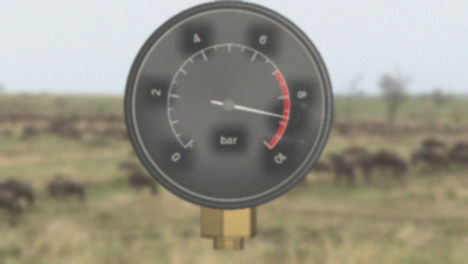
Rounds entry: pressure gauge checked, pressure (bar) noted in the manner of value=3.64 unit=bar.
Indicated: value=8.75 unit=bar
